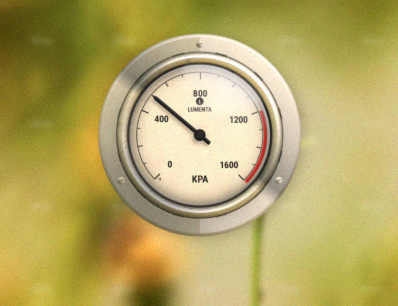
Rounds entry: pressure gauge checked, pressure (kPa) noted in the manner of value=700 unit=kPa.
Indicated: value=500 unit=kPa
